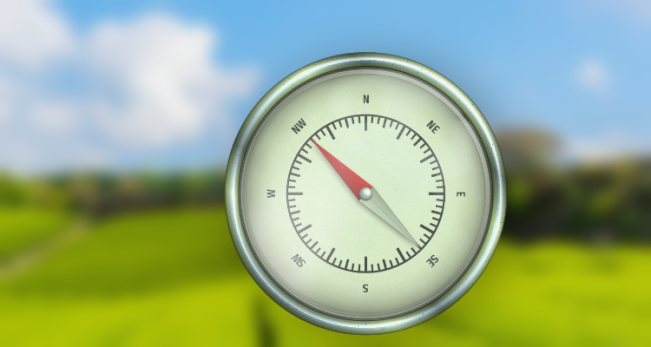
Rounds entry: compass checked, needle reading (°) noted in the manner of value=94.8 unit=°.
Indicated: value=315 unit=°
